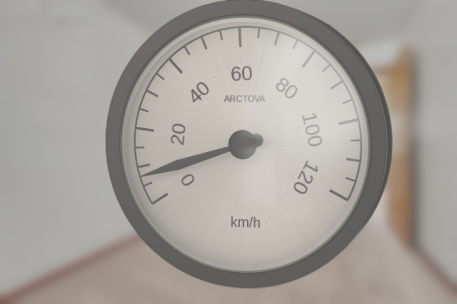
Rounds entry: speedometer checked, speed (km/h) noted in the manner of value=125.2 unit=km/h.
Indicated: value=7.5 unit=km/h
